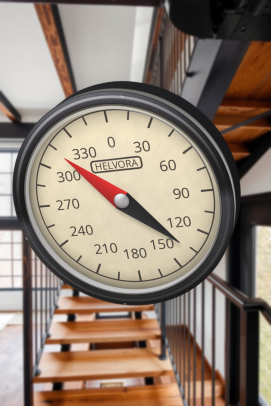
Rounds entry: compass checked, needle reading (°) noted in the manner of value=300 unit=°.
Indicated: value=315 unit=°
